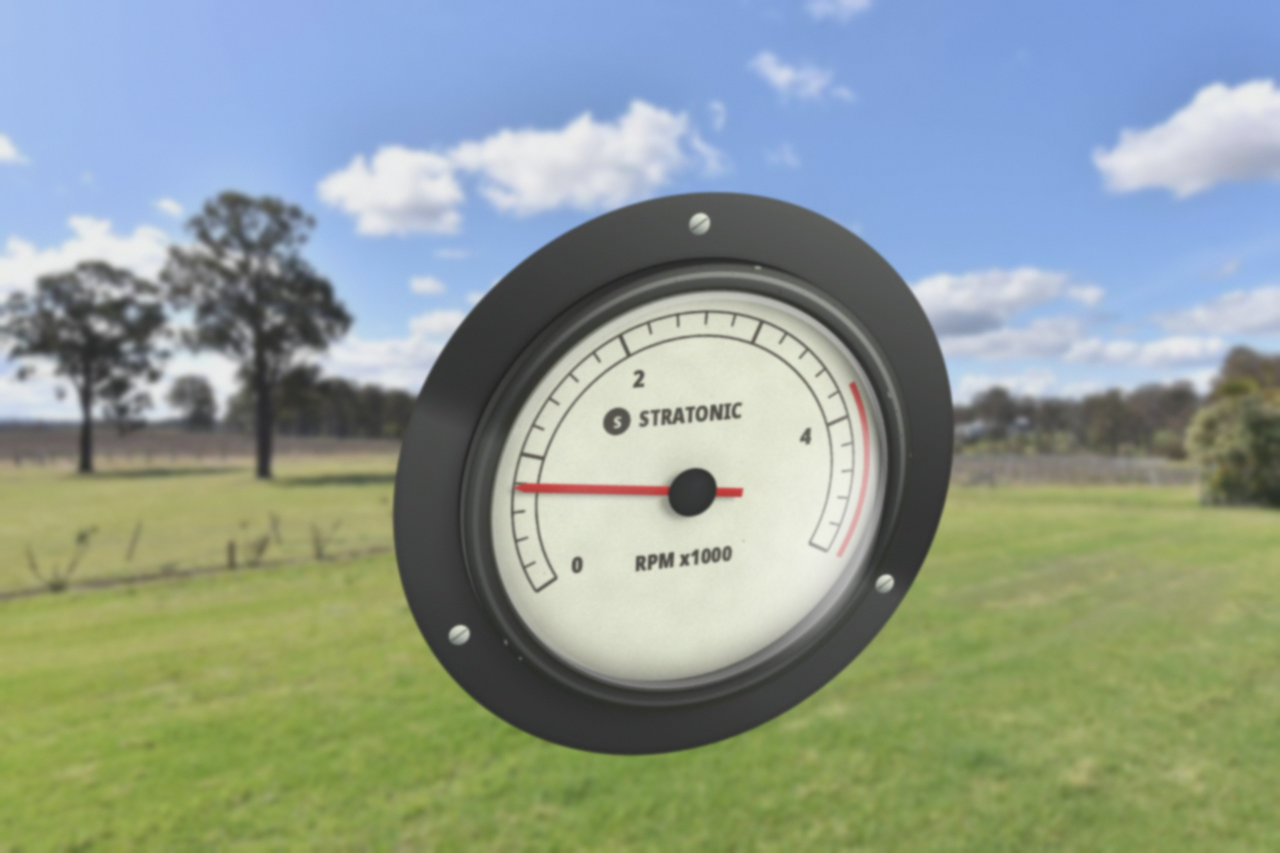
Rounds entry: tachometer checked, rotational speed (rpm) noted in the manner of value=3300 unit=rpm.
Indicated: value=800 unit=rpm
